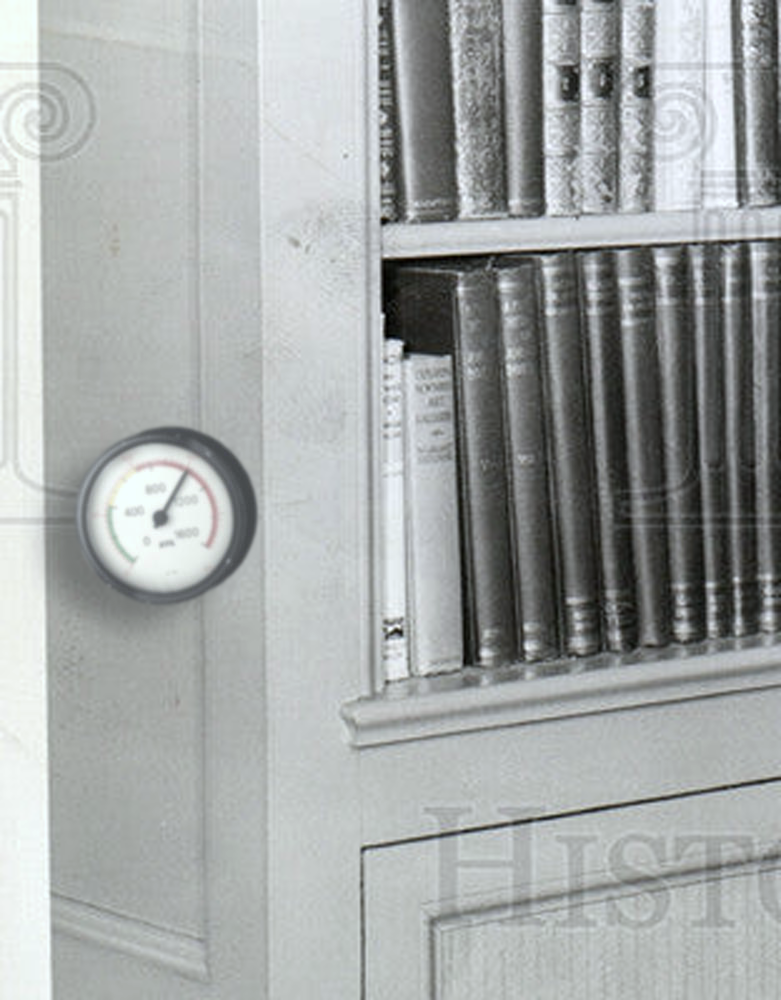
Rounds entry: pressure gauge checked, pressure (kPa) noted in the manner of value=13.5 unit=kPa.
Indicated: value=1050 unit=kPa
